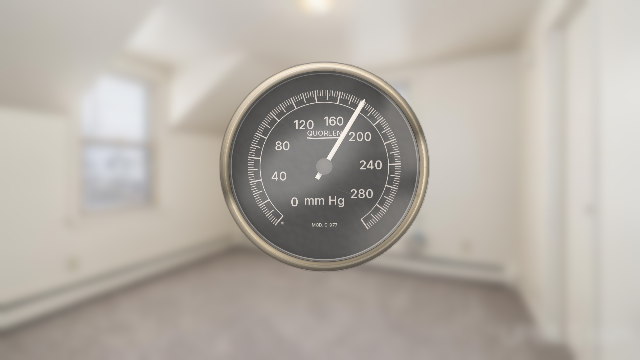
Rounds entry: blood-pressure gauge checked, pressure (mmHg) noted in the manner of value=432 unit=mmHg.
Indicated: value=180 unit=mmHg
